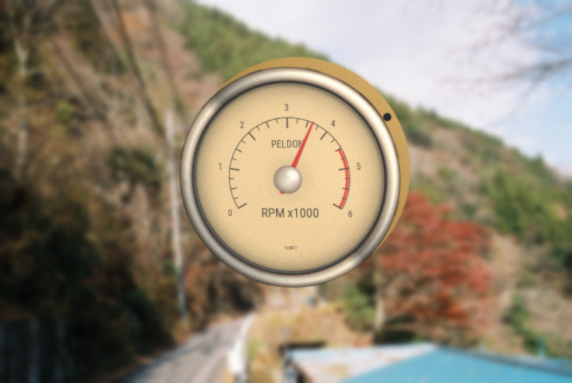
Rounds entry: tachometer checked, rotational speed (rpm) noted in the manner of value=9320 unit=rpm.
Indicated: value=3625 unit=rpm
